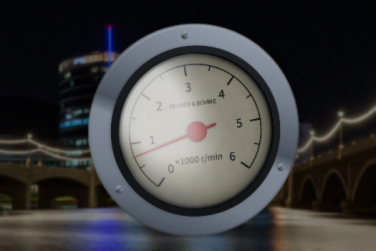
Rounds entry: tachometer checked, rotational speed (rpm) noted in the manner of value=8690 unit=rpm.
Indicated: value=750 unit=rpm
